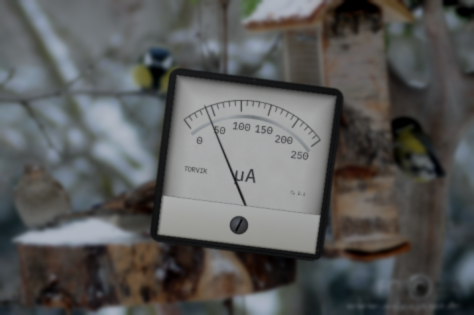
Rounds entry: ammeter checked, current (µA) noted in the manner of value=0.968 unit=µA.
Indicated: value=40 unit=µA
